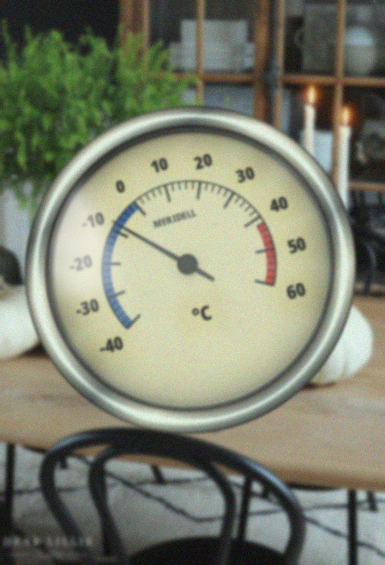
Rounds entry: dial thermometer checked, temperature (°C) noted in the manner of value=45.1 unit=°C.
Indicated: value=-8 unit=°C
